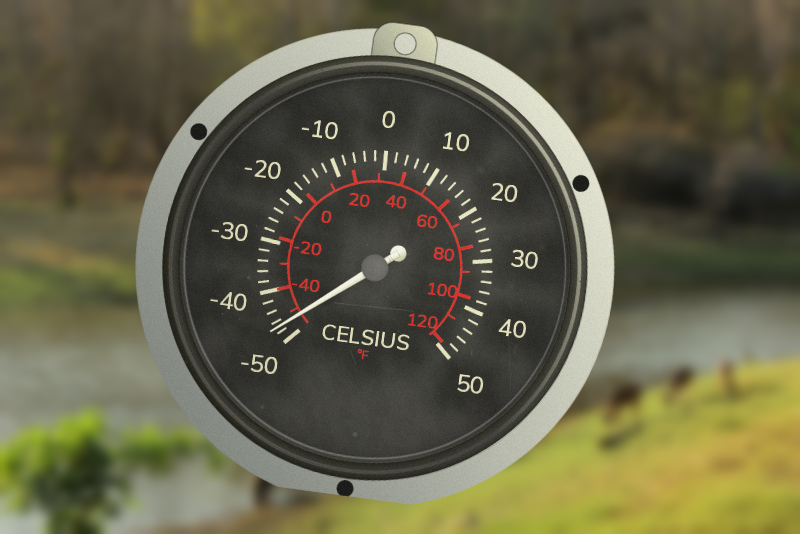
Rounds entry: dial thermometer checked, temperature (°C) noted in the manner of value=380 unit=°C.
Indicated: value=-47 unit=°C
